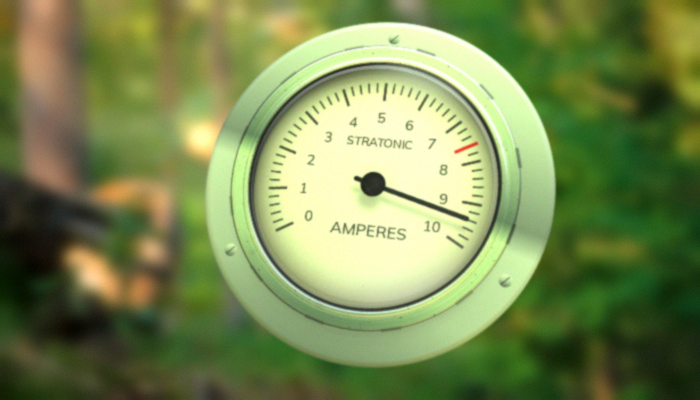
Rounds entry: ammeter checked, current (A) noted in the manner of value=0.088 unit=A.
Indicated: value=9.4 unit=A
